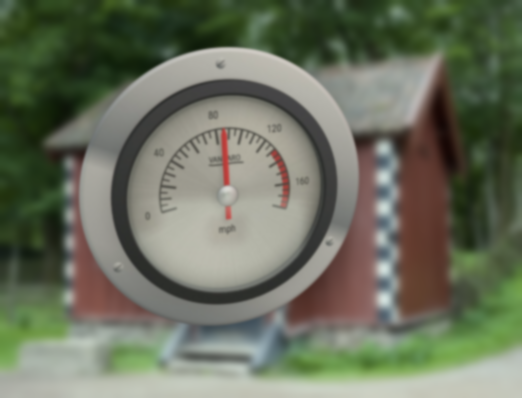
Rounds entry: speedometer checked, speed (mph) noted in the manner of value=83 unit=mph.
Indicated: value=85 unit=mph
